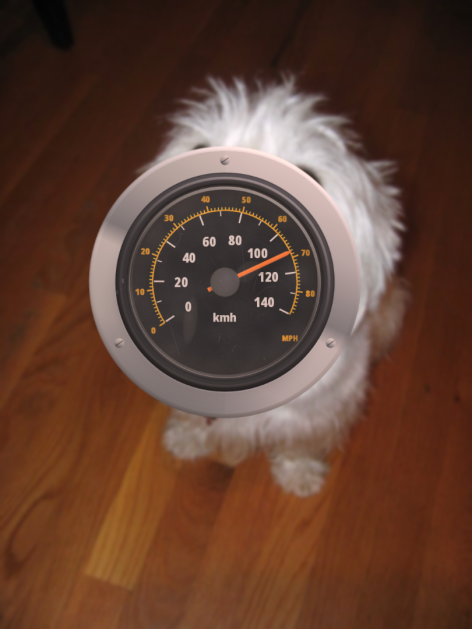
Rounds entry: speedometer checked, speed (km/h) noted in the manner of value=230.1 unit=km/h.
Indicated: value=110 unit=km/h
